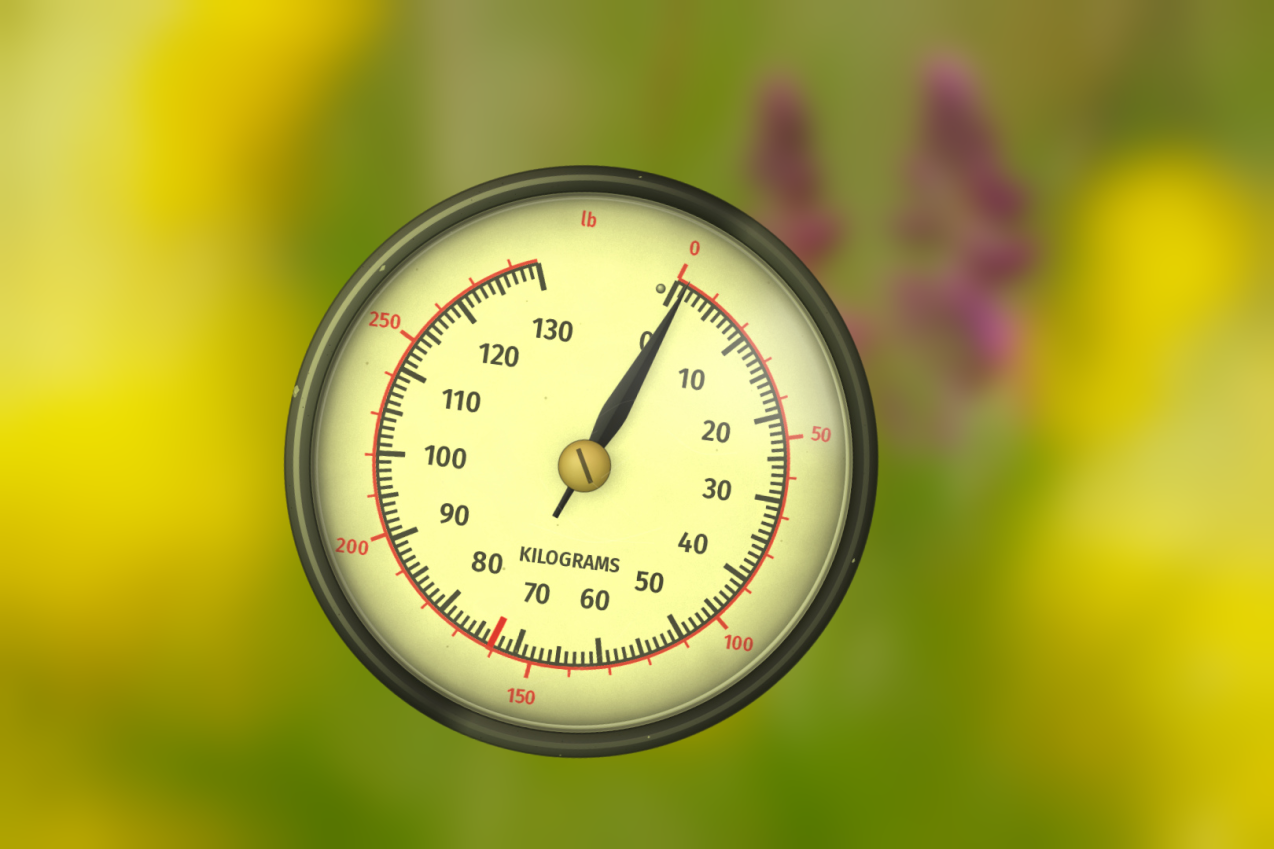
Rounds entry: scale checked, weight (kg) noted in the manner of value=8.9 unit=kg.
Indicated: value=1 unit=kg
